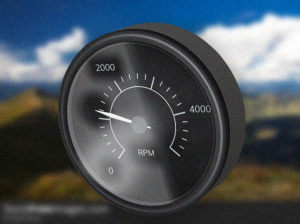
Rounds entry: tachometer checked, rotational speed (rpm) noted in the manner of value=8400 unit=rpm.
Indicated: value=1200 unit=rpm
